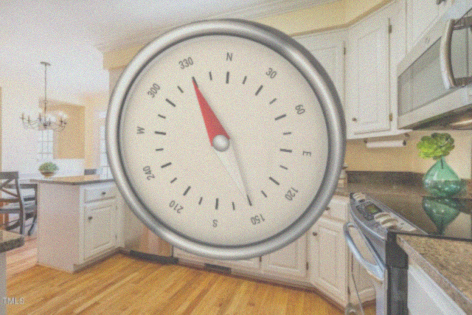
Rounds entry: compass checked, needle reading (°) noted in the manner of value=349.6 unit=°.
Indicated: value=330 unit=°
